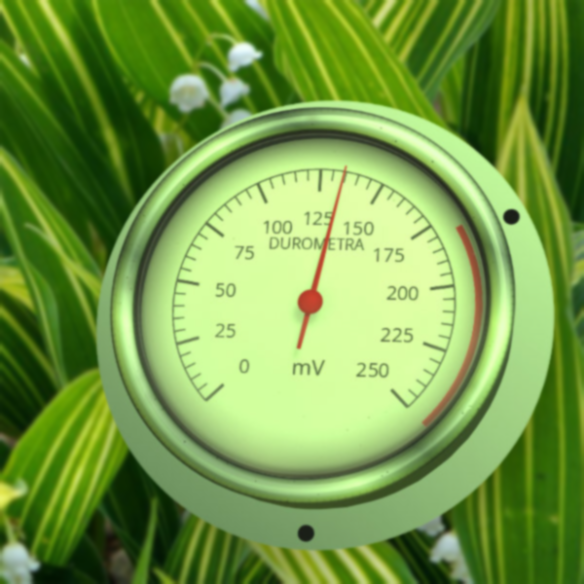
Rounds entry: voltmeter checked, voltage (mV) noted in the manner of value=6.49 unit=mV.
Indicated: value=135 unit=mV
